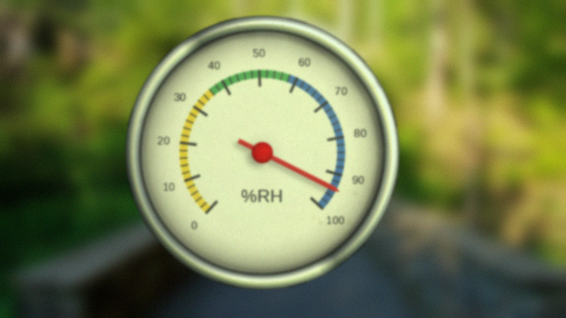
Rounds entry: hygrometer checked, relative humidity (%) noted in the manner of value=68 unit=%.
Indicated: value=94 unit=%
